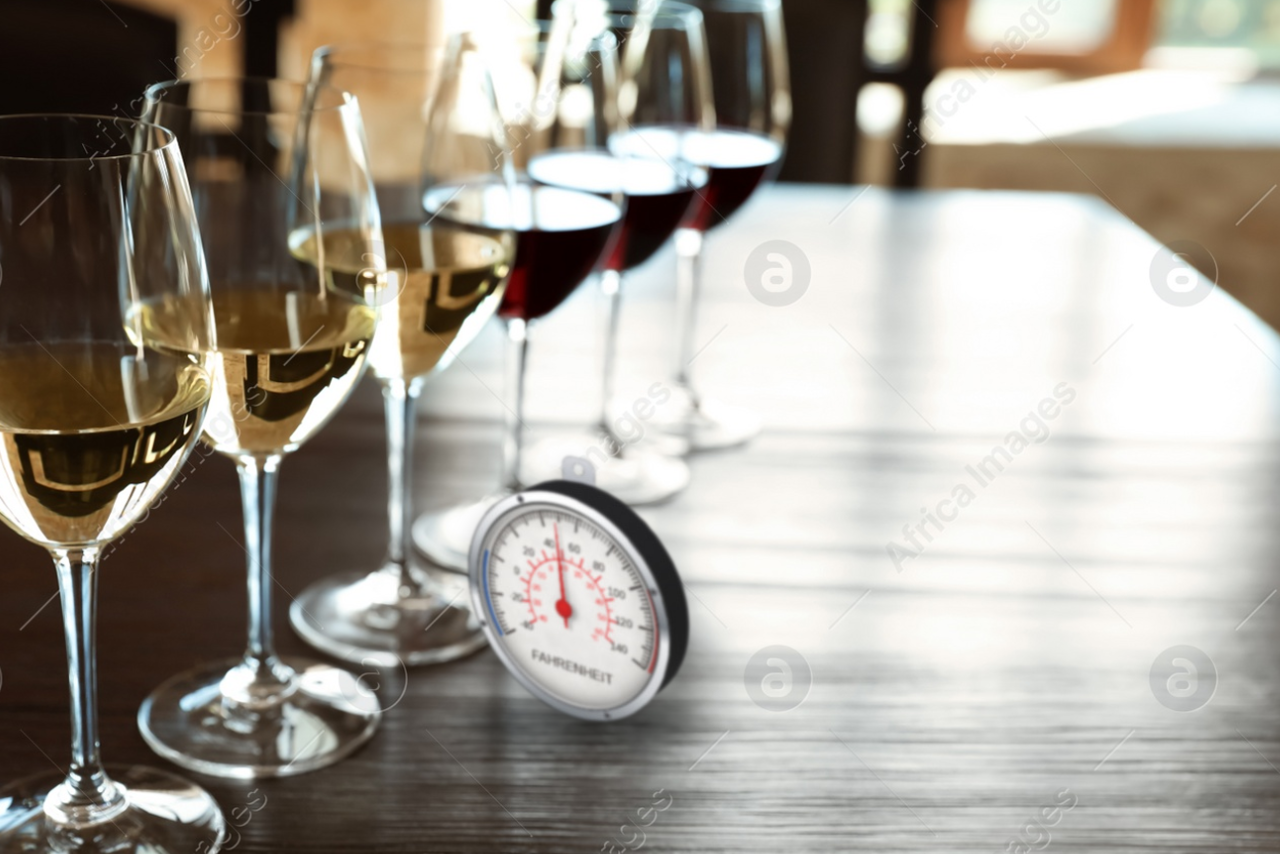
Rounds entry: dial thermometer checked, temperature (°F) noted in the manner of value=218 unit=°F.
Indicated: value=50 unit=°F
